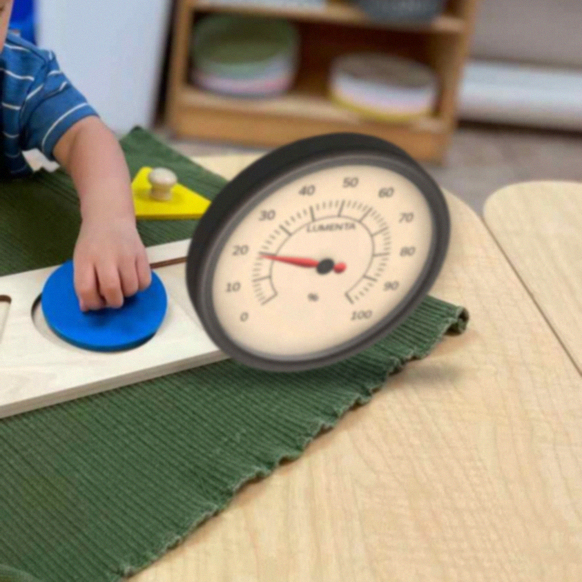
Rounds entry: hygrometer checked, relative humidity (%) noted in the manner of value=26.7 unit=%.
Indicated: value=20 unit=%
